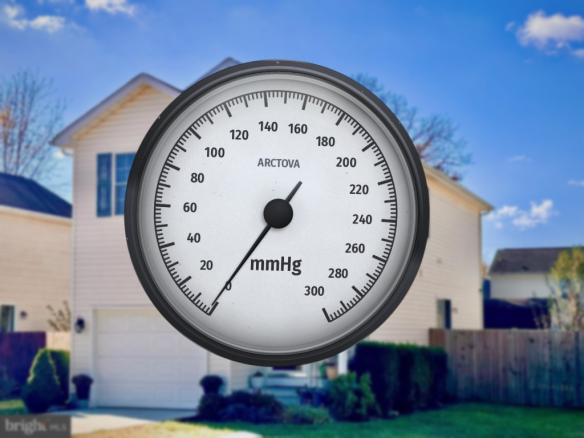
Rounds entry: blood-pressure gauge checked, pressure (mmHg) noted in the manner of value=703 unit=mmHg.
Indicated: value=2 unit=mmHg
